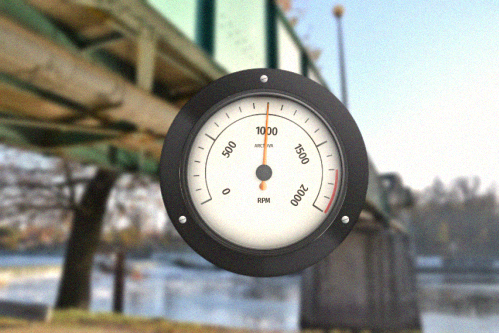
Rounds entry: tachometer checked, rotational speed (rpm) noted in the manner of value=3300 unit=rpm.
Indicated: value=1000 unit=rpm
